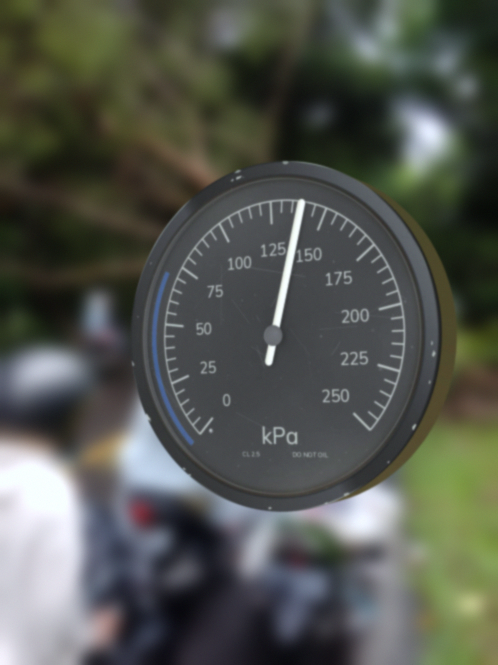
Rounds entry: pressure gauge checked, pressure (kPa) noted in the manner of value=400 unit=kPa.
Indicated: value=140 unit=kPa
